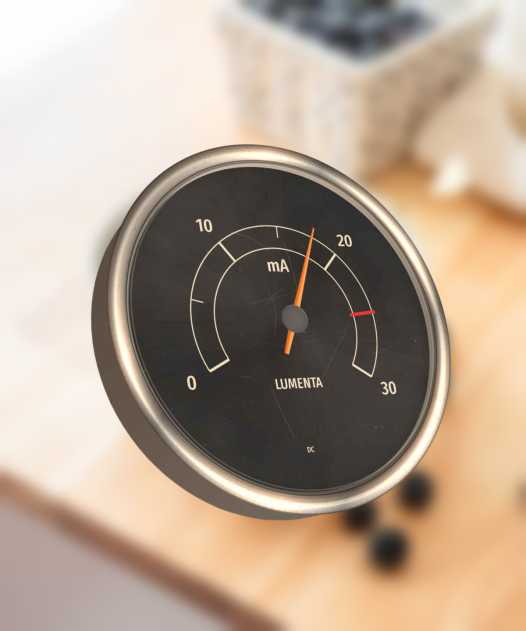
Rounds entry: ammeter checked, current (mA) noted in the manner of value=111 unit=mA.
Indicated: value=17.5 unit=mA
